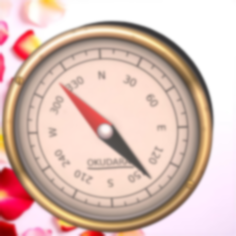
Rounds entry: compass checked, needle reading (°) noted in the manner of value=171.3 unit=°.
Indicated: value=320 unit=°
